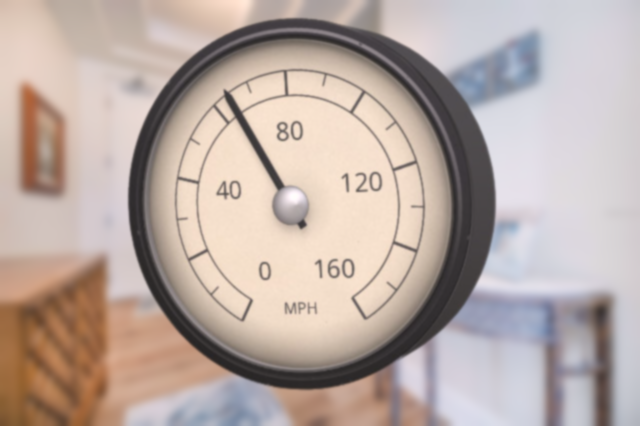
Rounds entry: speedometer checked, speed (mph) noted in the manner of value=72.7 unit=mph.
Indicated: value=65 unit=mph
